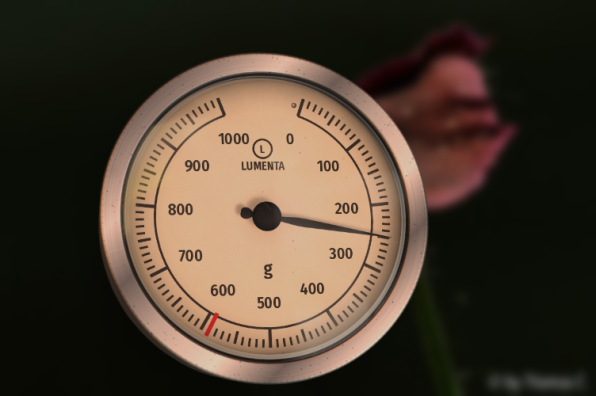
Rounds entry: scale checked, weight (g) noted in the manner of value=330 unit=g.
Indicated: value=250 unit=g
